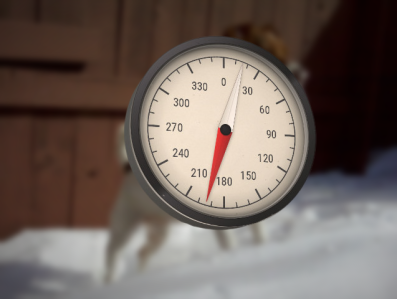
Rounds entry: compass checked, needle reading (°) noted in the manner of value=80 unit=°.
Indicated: value=195 unit=°
